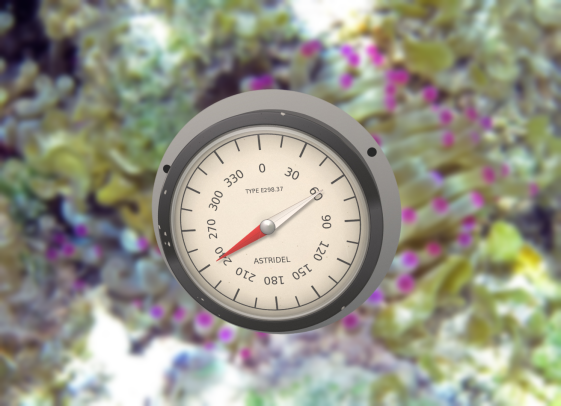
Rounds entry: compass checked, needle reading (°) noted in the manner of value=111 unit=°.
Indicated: value=240 unit=°
